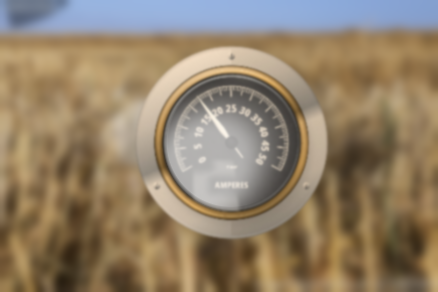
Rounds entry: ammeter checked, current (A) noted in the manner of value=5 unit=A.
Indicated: value=17.5 unit=A
